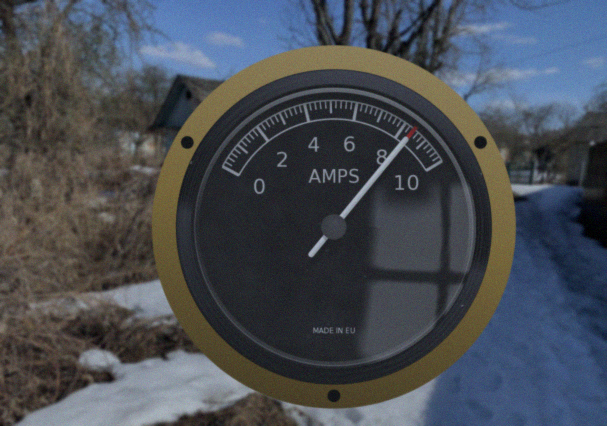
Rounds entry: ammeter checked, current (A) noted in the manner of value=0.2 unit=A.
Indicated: value=8.4 unit=A
